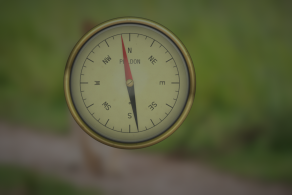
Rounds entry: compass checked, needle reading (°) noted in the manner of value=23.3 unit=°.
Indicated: value=350 unit=°
